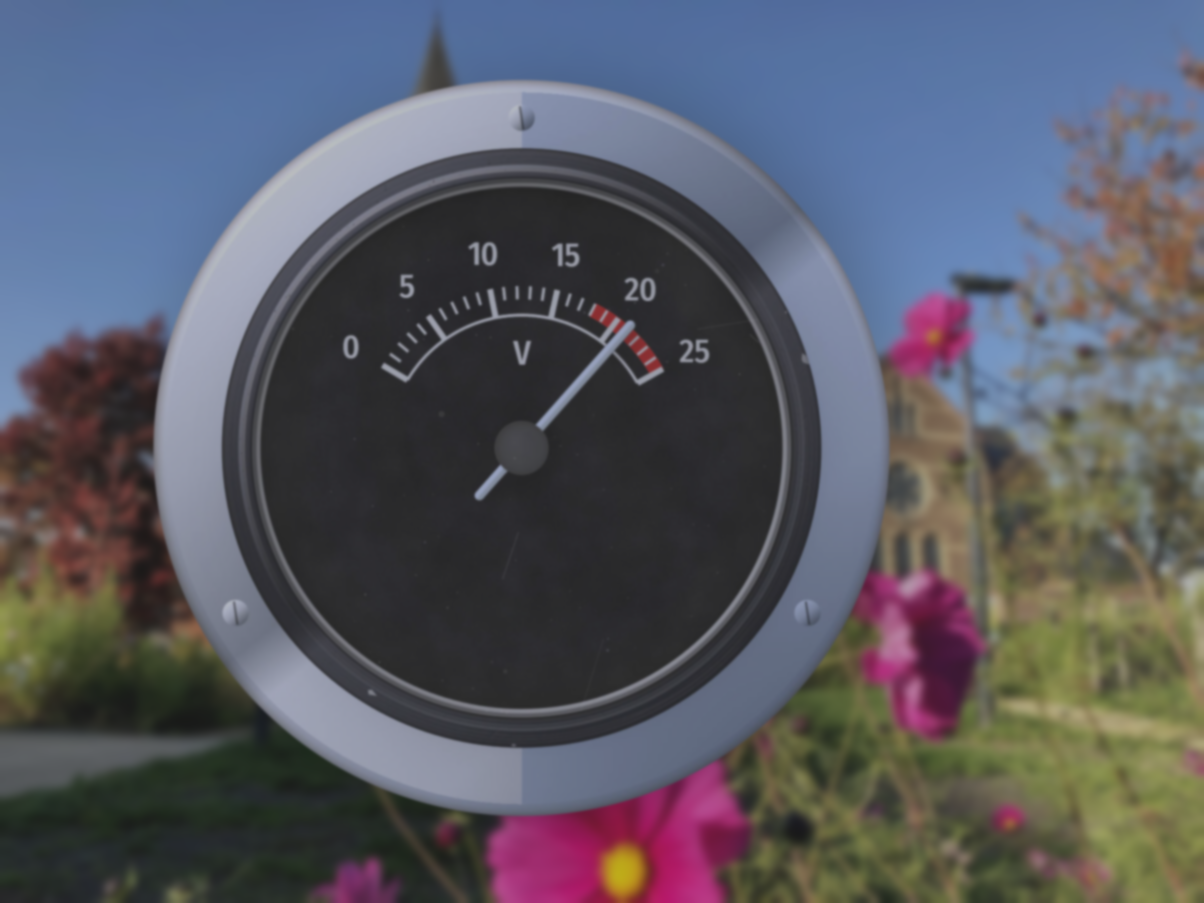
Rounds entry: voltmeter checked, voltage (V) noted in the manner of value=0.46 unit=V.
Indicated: value=21 unit=V
